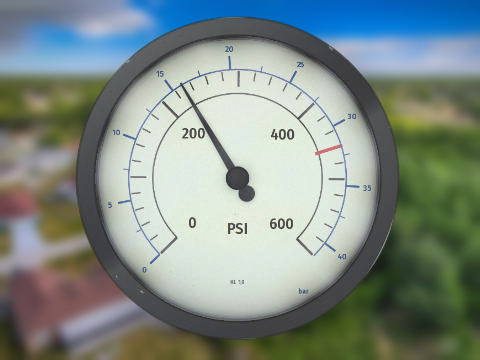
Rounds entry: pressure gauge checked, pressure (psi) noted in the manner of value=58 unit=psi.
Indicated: value=230 unit=psi
